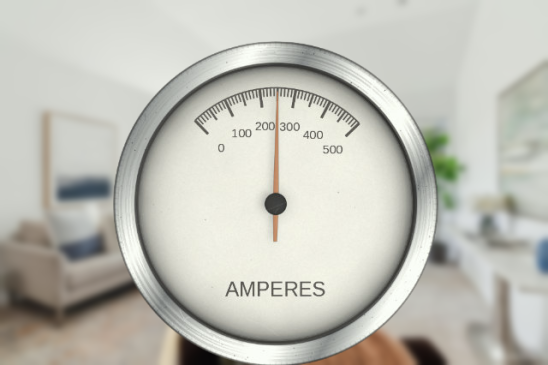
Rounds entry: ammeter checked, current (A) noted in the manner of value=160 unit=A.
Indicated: value=250 unit=A
